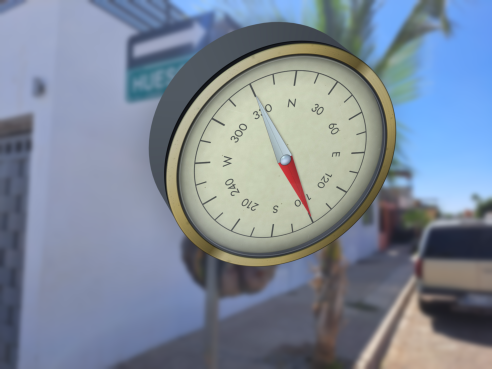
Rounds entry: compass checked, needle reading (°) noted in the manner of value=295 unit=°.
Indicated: value=150 unit=°
